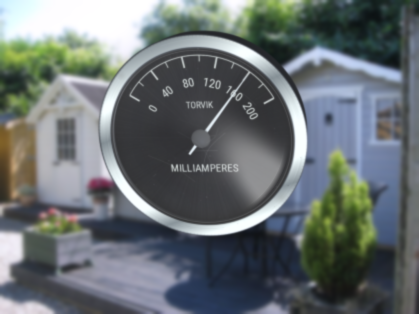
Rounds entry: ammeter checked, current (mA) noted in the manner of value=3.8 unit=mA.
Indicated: value=160 unit=mA
